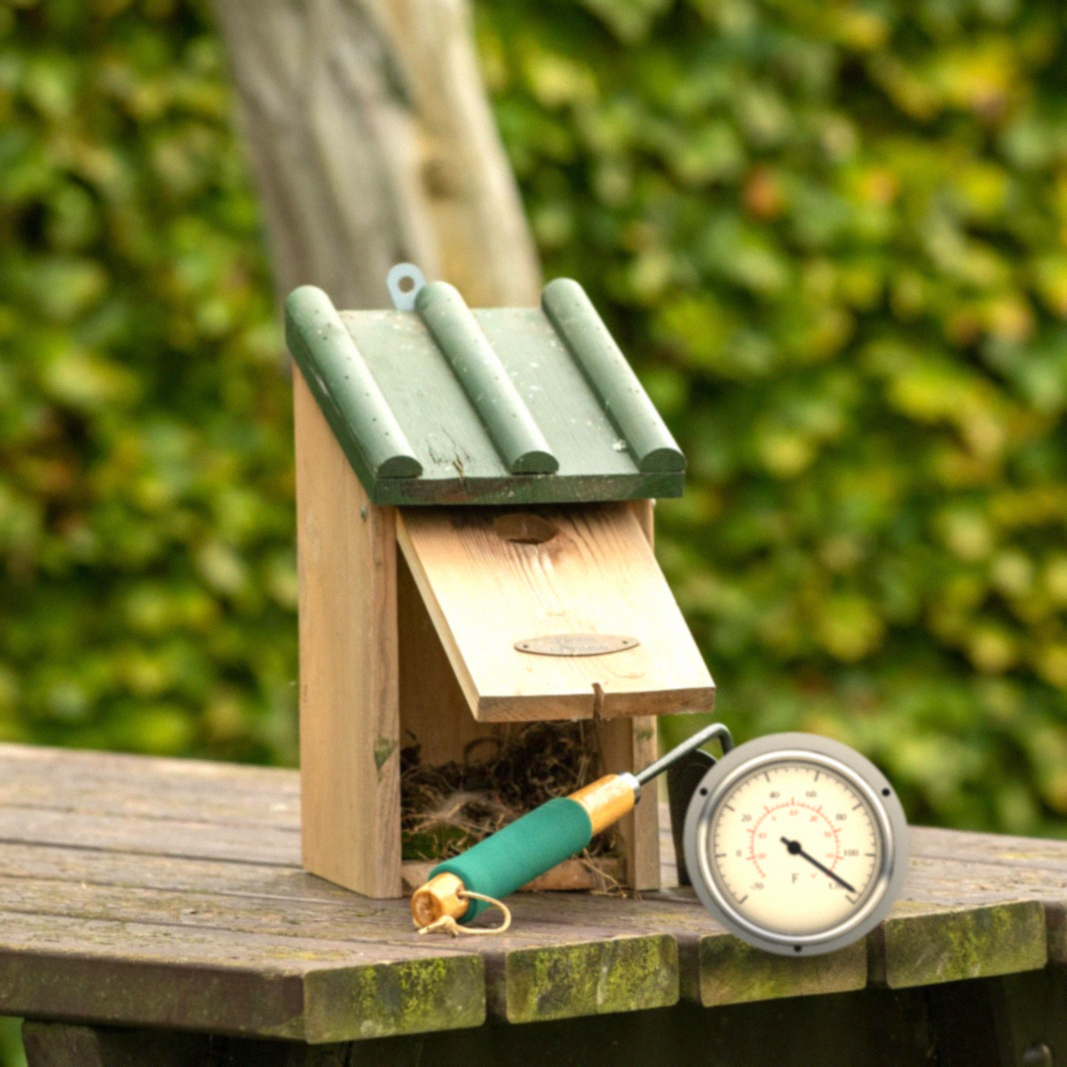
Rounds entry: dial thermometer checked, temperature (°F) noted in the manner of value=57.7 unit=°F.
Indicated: value=116 unit=°F
